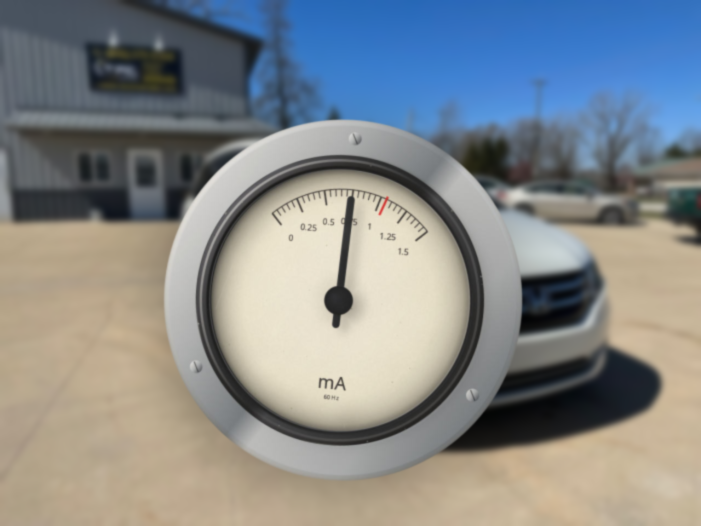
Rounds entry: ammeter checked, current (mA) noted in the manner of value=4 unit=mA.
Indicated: value=0.75 unit=mA
